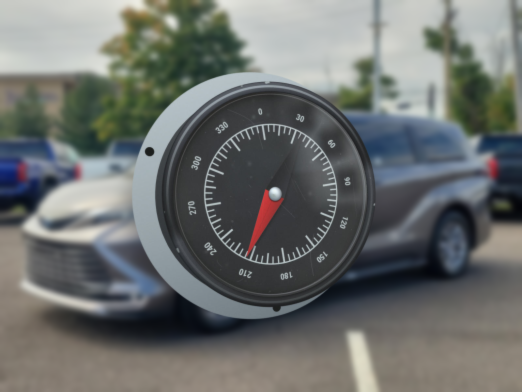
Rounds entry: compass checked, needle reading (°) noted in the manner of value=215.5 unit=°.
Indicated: value=215 unit=°
